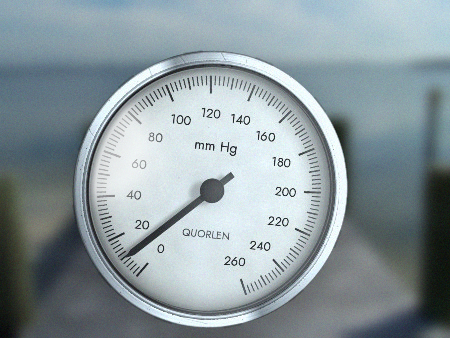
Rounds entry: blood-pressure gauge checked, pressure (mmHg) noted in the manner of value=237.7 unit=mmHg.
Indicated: value=10 unit=mmHg
